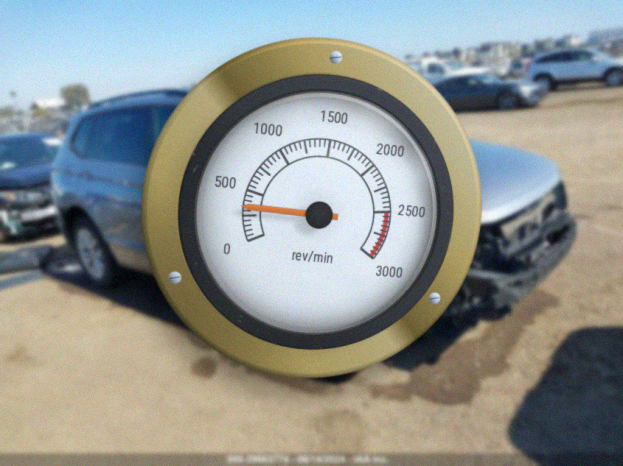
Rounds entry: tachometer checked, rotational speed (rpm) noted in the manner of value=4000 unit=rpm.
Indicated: value=350 unit=rpm
